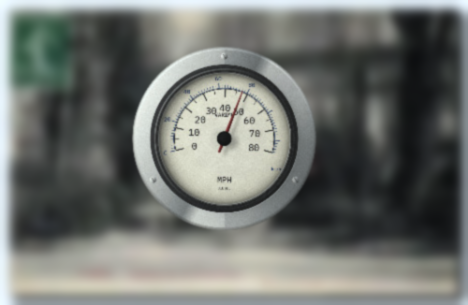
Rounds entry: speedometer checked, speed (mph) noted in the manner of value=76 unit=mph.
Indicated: value=47.5 unit=mph
